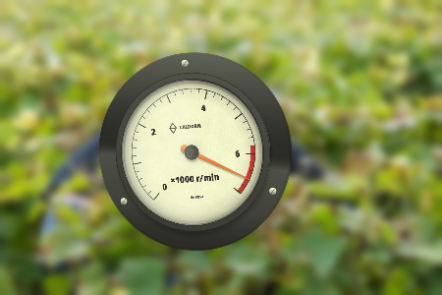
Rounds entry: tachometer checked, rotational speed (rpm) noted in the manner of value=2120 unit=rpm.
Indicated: value=6600 unit=rpm
